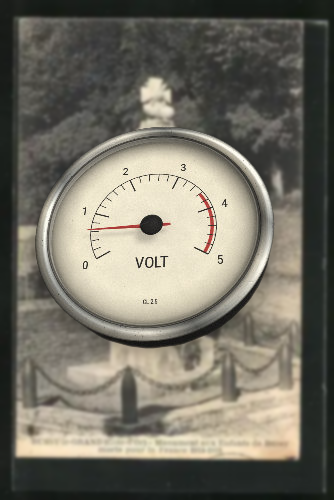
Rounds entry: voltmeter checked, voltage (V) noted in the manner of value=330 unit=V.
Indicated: value=0.6 unit=V
